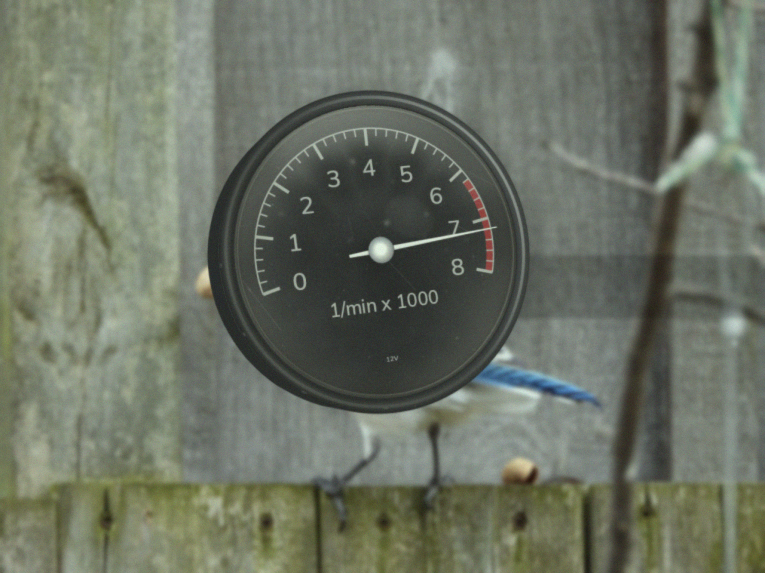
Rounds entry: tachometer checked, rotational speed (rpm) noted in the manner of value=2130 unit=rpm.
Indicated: value=7200 unit=rpm
